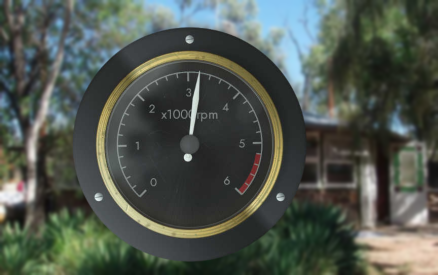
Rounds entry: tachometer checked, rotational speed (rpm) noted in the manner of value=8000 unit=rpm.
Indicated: value=3200 unit=rpm
